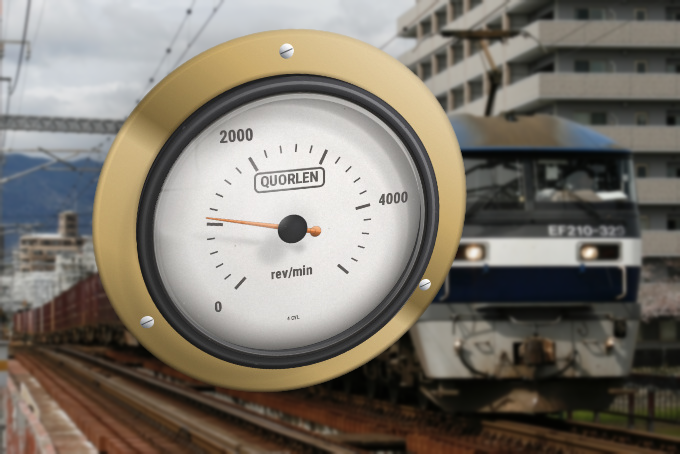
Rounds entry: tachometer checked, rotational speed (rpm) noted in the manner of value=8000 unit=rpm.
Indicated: value=1100 unit=rpm
